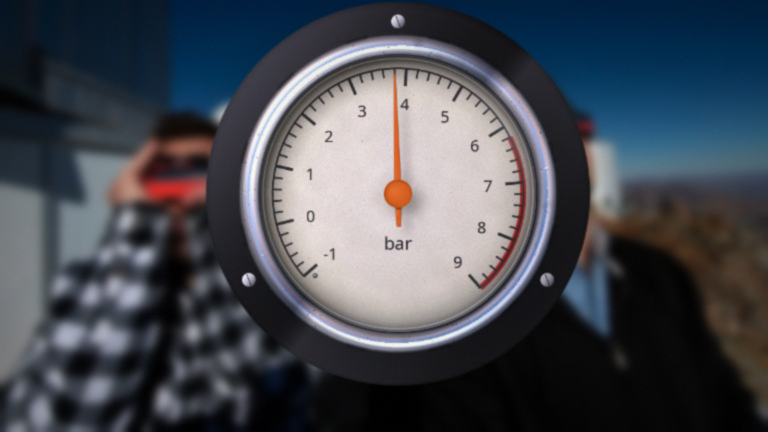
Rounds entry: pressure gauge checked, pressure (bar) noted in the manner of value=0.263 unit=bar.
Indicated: value=3.8 unit=bar
